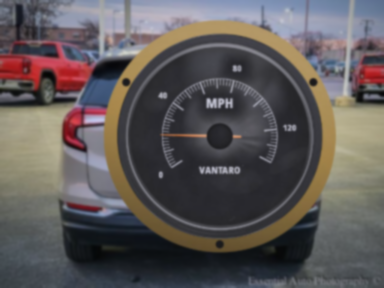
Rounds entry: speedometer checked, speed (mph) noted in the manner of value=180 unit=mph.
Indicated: value=20 unit=mph
